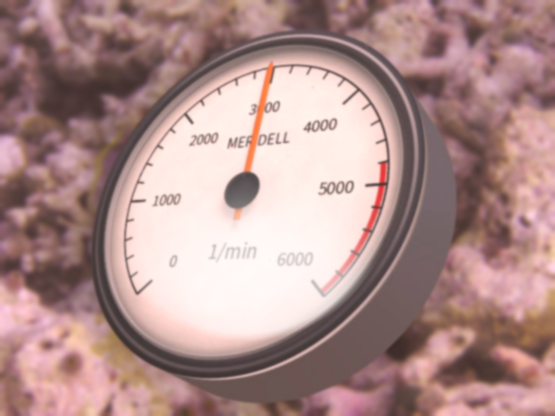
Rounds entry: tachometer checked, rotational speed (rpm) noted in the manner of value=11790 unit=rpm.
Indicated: value=3000 unit=rpm
